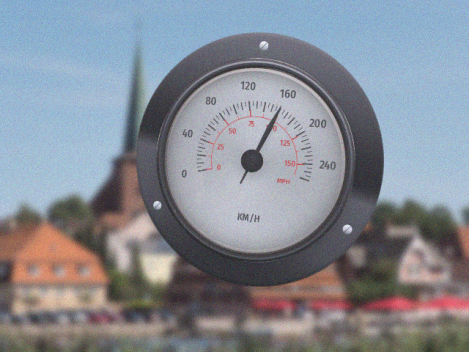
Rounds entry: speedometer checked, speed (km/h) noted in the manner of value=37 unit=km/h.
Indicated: value=160 unit=km/h
